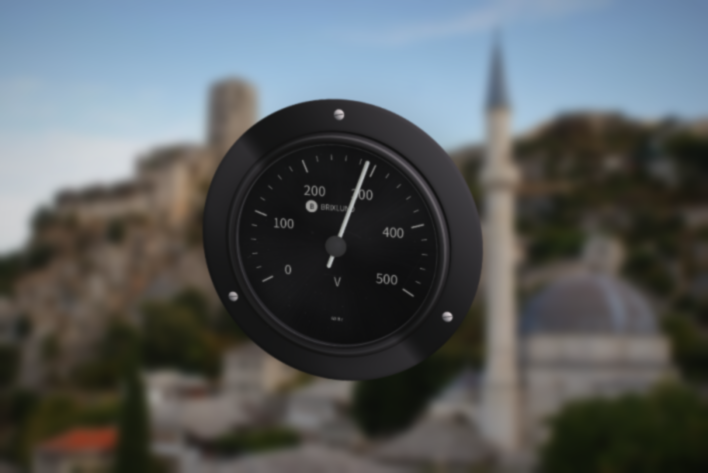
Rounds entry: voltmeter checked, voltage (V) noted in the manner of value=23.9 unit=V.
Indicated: value=290 unit=V
